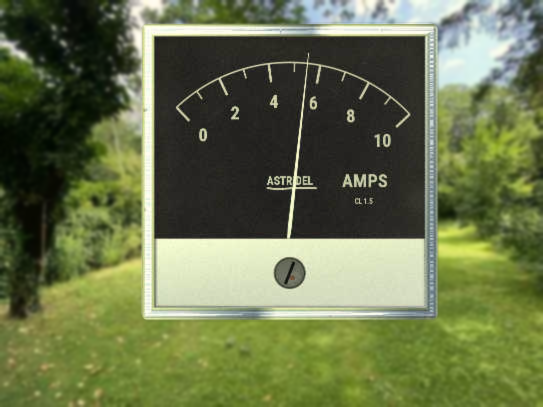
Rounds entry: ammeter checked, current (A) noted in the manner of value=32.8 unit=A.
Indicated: value=5.5 unit=A
